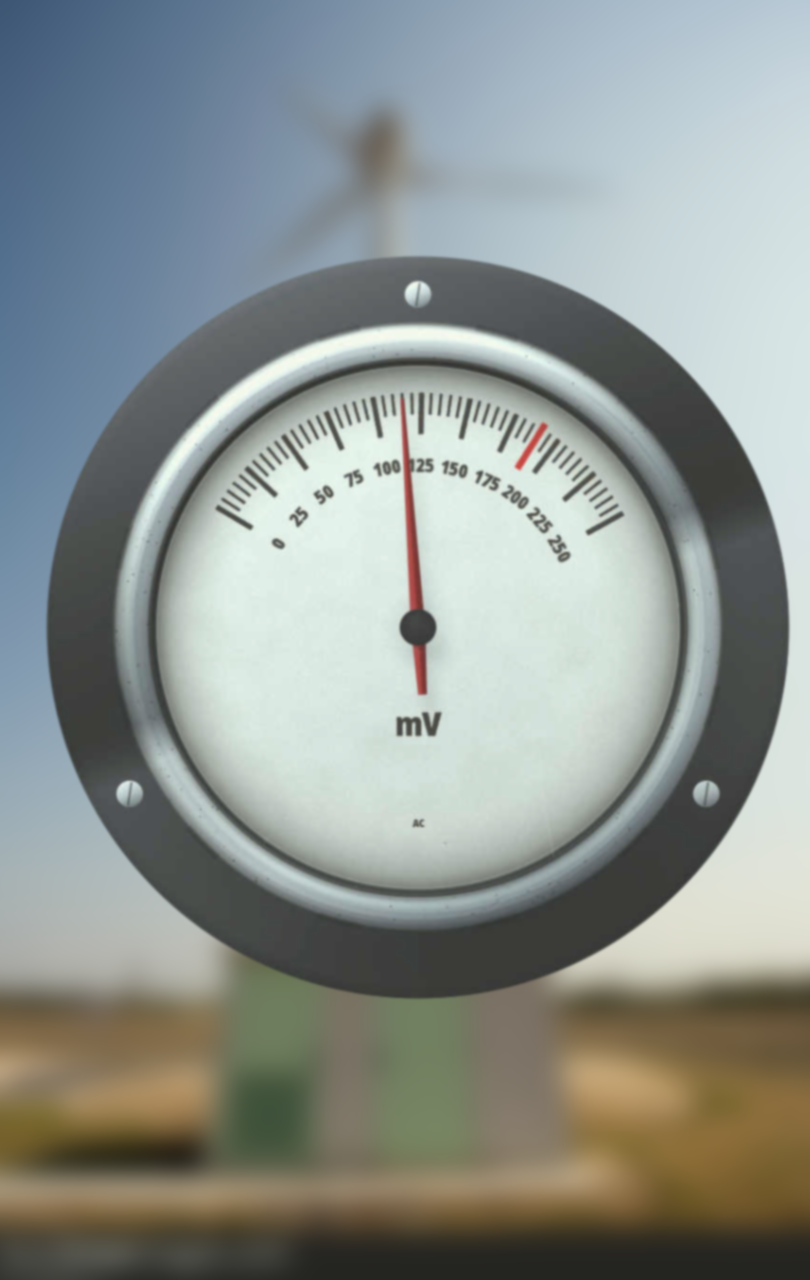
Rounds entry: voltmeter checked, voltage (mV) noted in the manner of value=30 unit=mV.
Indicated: value=115 unit=mV
